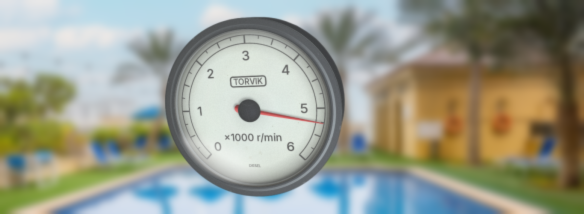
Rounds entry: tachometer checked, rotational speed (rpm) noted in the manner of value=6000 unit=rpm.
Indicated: value=5250 unit=rpm
